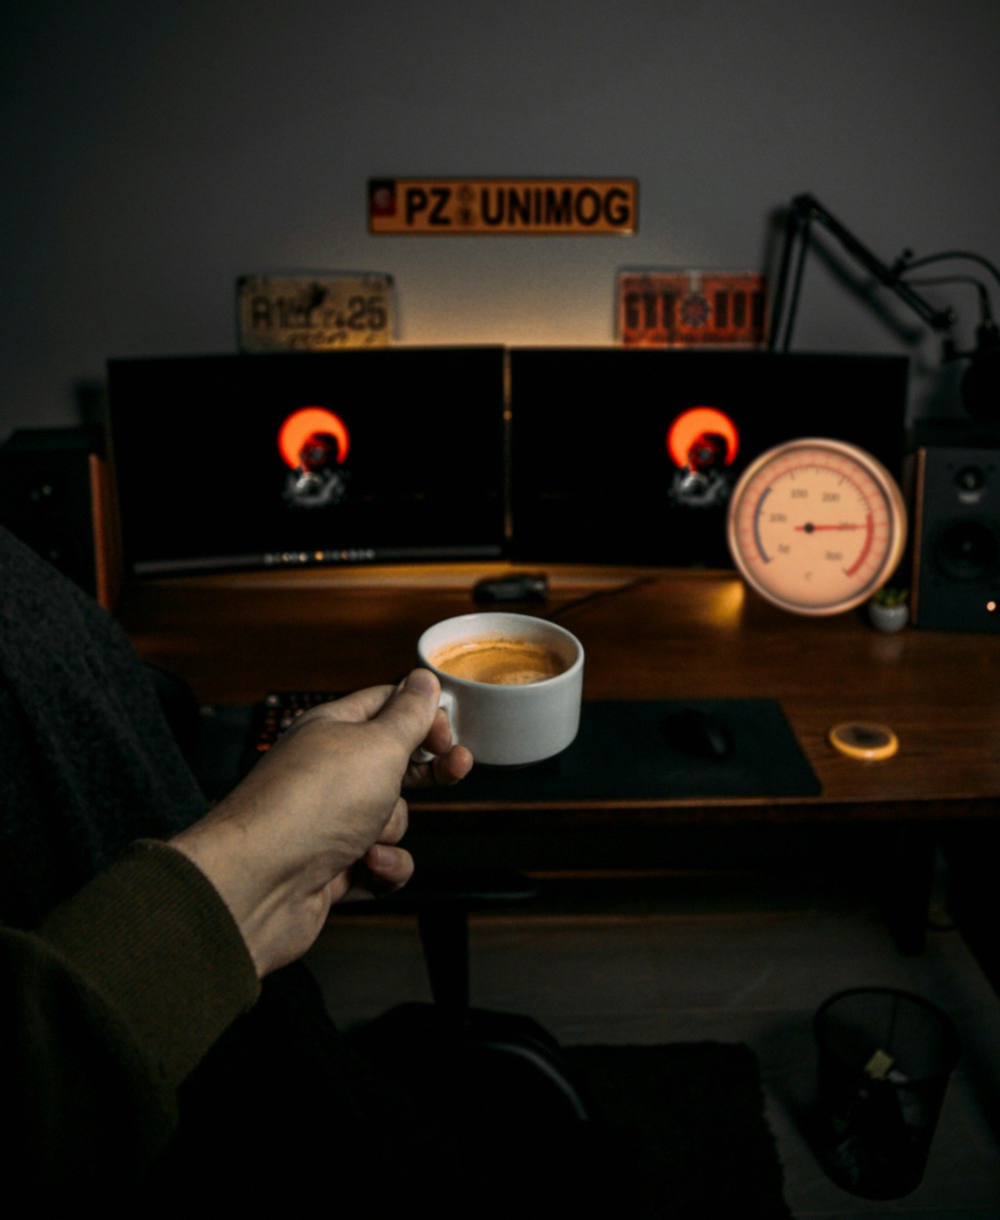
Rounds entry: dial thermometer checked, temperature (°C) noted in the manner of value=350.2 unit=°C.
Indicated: value=250 unit=°C
